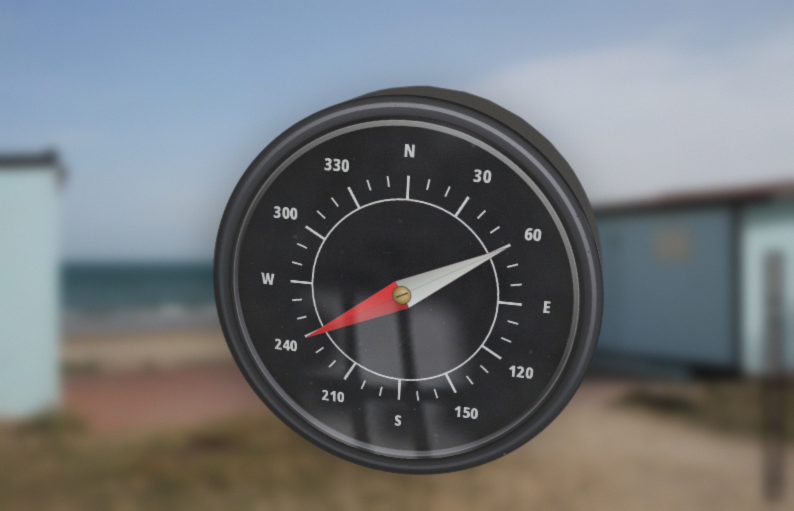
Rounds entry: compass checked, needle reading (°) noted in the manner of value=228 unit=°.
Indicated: value=240 unit=°
